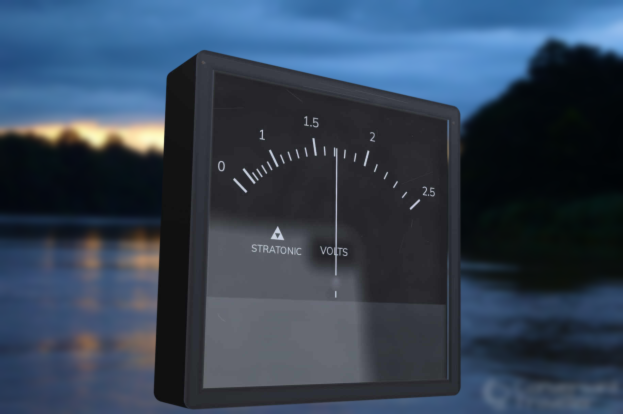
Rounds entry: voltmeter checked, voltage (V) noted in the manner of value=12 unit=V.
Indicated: value=1.7 unit=V
